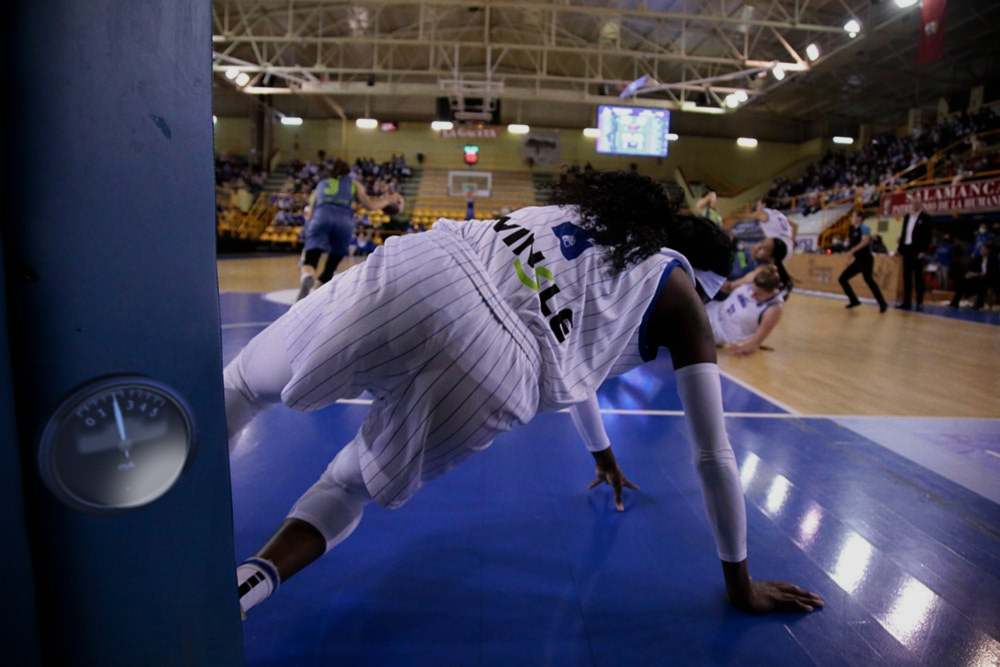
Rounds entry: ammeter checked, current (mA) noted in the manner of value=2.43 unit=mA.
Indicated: value=2 unit=mA
